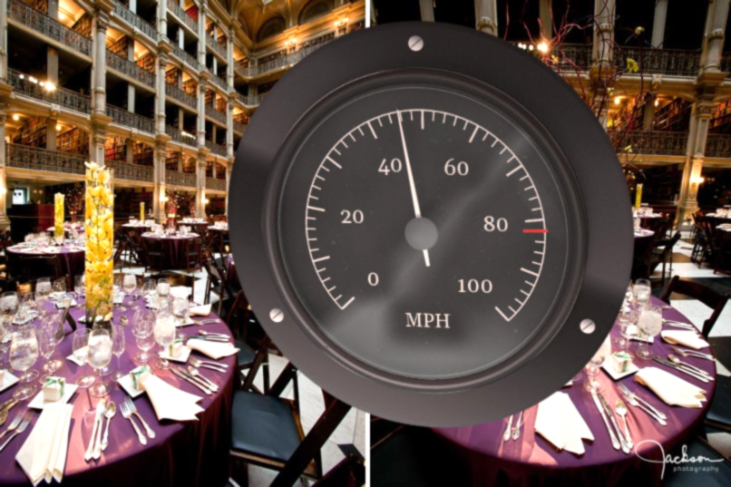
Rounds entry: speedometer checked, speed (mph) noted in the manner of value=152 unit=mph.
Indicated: value=46 unit=mph
